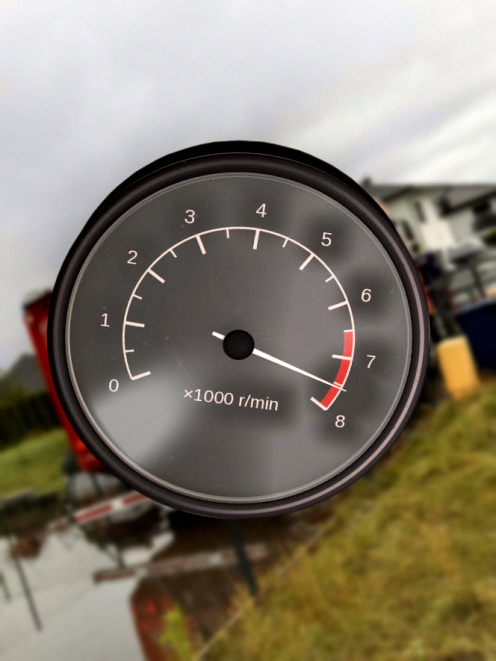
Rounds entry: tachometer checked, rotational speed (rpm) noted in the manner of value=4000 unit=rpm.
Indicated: value=7500 unit=rpm
